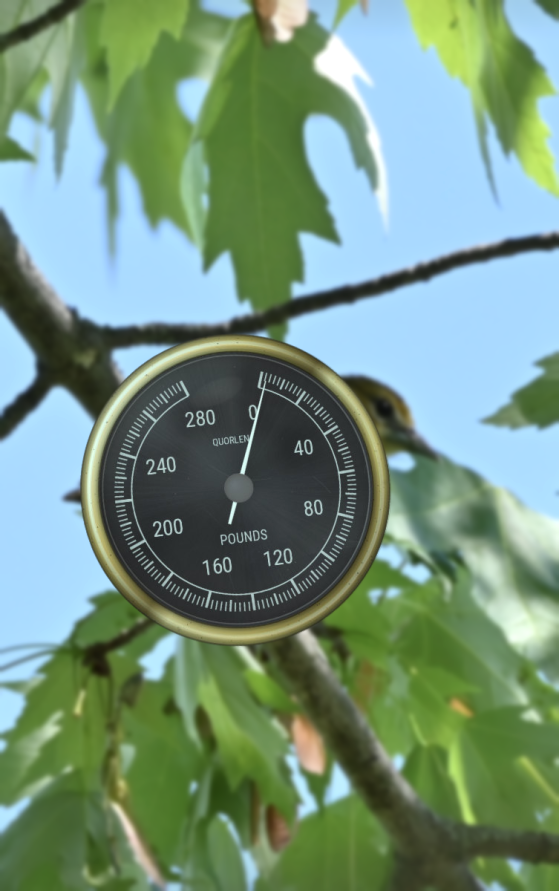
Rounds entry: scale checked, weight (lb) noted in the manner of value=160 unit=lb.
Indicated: value=2 unit=lb
